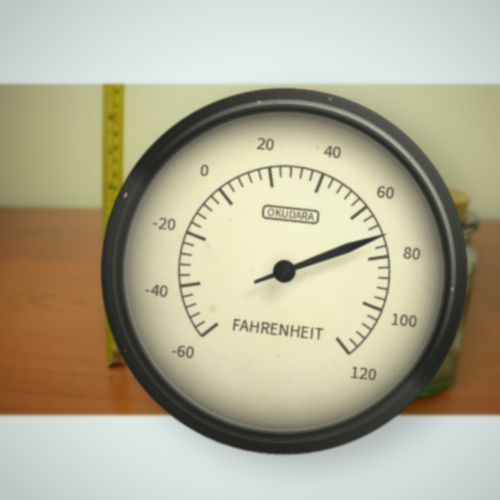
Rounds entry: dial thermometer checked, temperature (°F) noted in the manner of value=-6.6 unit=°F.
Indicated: value=72 unit=°F
